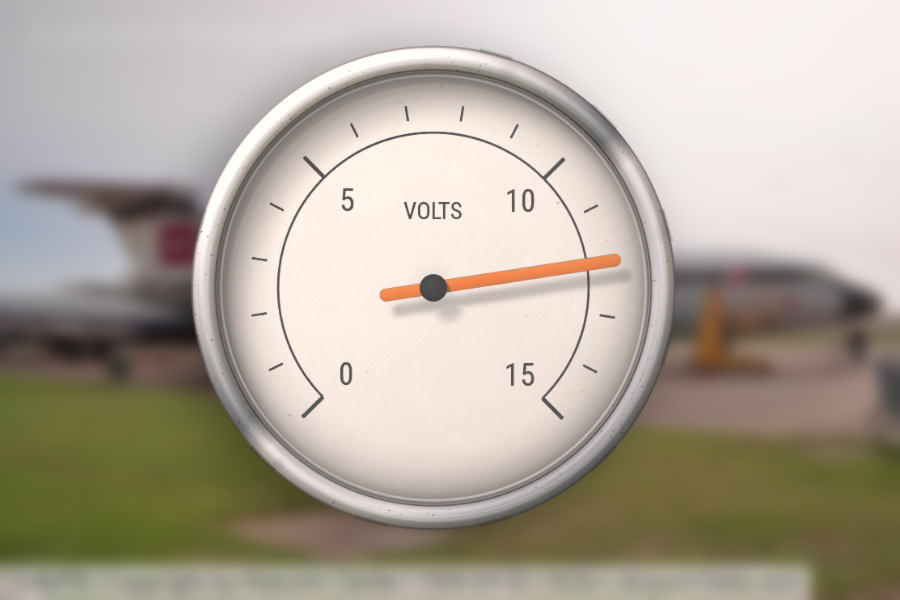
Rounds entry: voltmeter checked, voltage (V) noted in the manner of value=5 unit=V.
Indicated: value=12 unit=V
